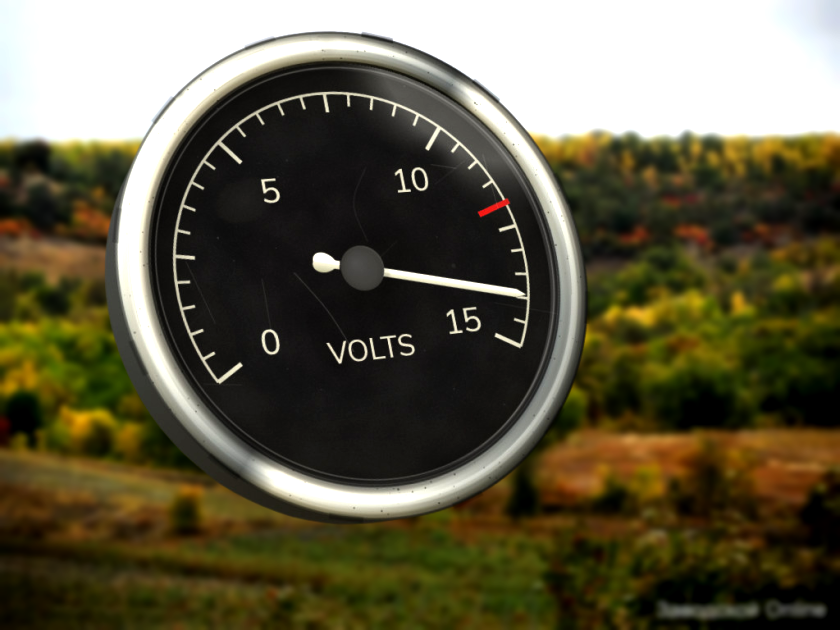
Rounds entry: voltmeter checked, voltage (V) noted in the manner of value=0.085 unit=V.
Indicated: value=14 unit=V
